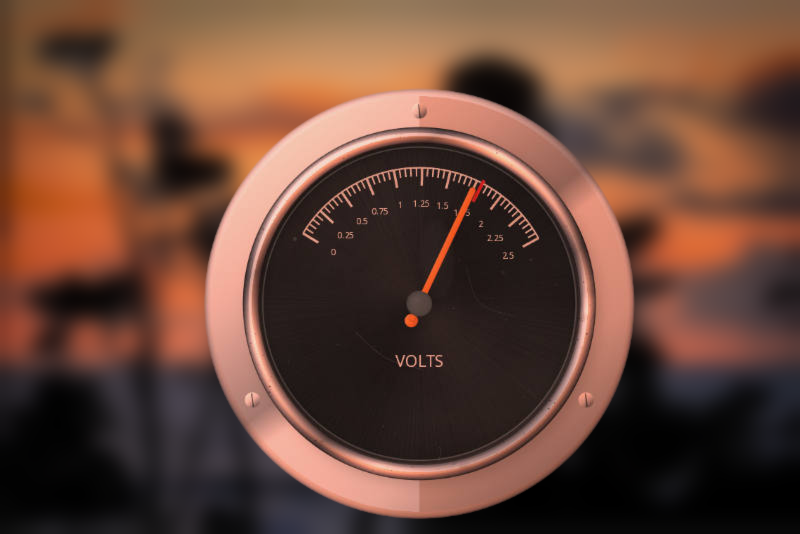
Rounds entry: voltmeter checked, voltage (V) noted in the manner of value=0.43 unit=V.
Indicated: value=1.75 unit=V
